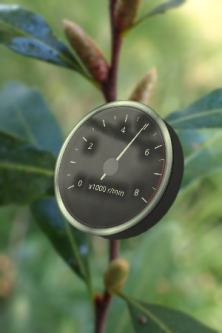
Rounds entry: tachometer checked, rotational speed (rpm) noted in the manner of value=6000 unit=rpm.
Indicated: value=5000 unit=rpm
